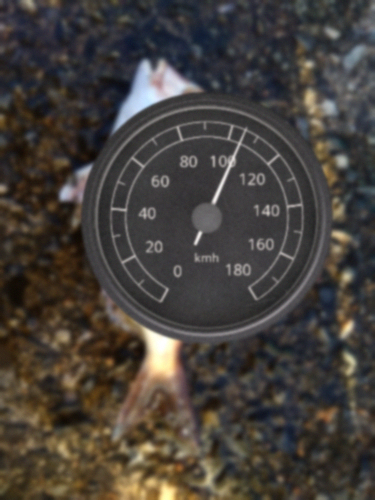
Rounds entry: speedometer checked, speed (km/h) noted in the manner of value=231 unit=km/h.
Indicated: value=105 unit=km/h
